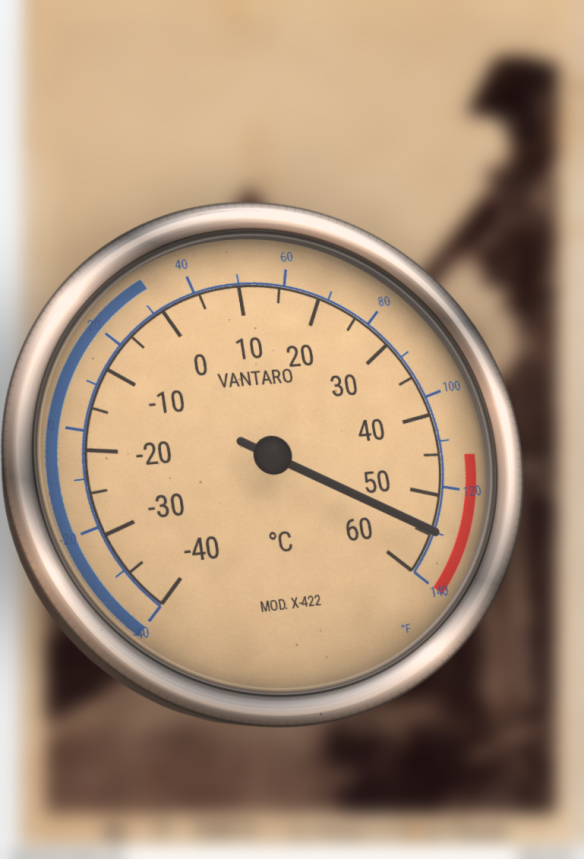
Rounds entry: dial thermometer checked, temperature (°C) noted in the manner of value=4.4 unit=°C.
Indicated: value=55 unit=°C
